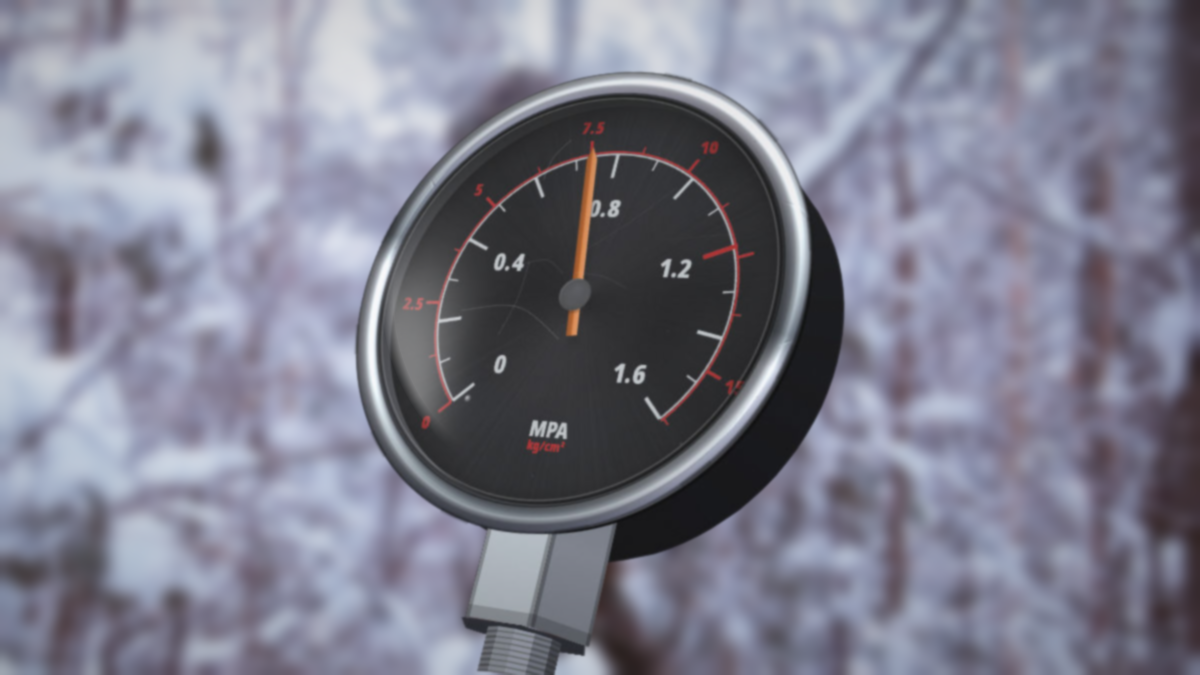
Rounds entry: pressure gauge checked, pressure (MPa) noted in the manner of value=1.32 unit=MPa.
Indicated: value=0.75 unit=MPa
